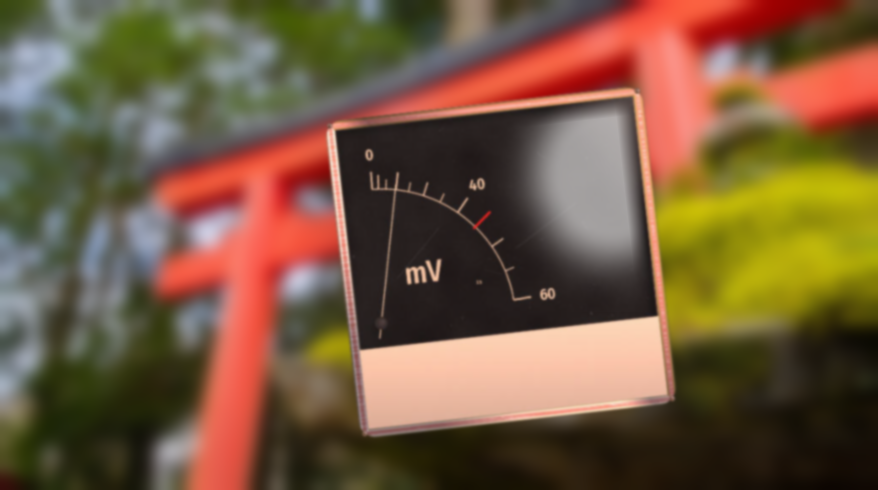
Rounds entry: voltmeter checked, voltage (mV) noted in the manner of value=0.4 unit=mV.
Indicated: value=20 unit=mV
